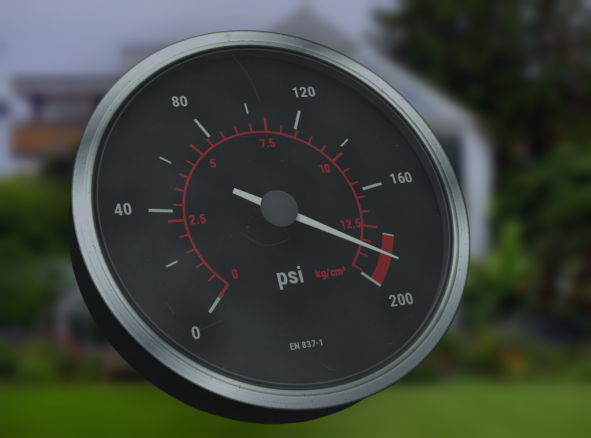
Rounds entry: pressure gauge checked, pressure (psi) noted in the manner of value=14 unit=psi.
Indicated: value=190 unit=psi
